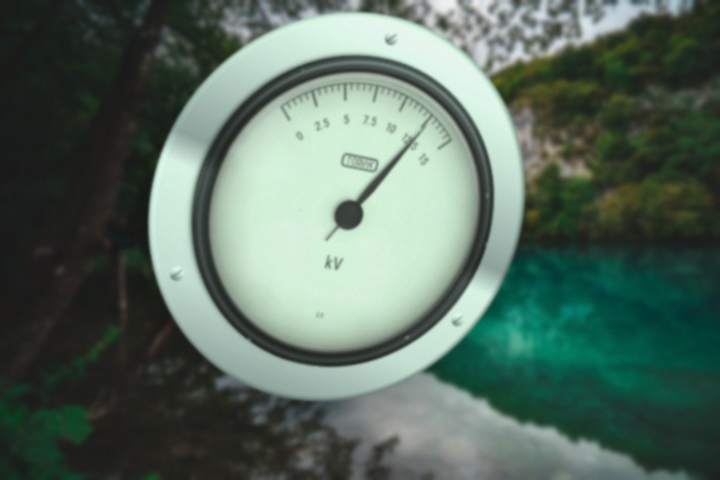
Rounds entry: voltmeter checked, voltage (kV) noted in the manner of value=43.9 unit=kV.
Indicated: value=12.5 unit=kV
